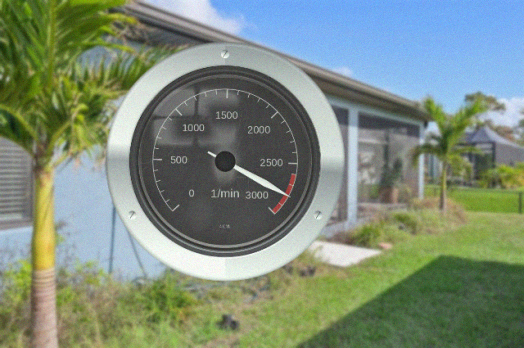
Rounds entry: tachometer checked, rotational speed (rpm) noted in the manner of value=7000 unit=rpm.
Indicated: value=2800 unit=rpm
